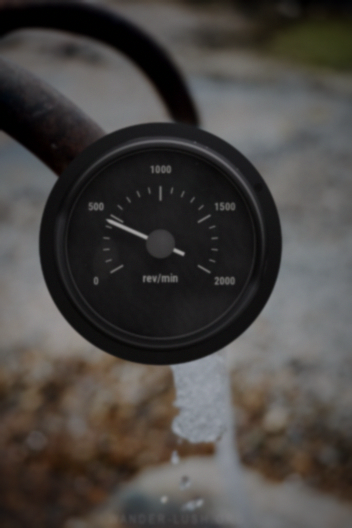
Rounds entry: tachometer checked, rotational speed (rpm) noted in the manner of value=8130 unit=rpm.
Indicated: value=450 unit=rpm
